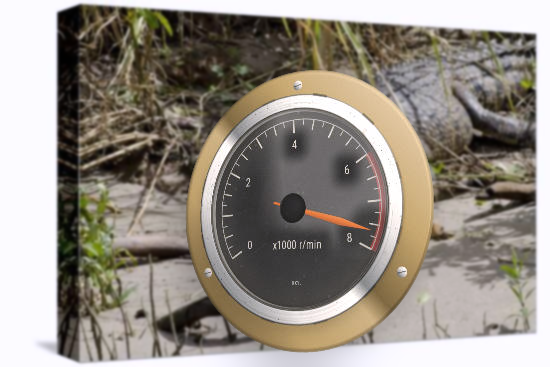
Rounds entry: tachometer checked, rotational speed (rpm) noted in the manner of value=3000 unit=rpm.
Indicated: value=7625 unit=rpm
